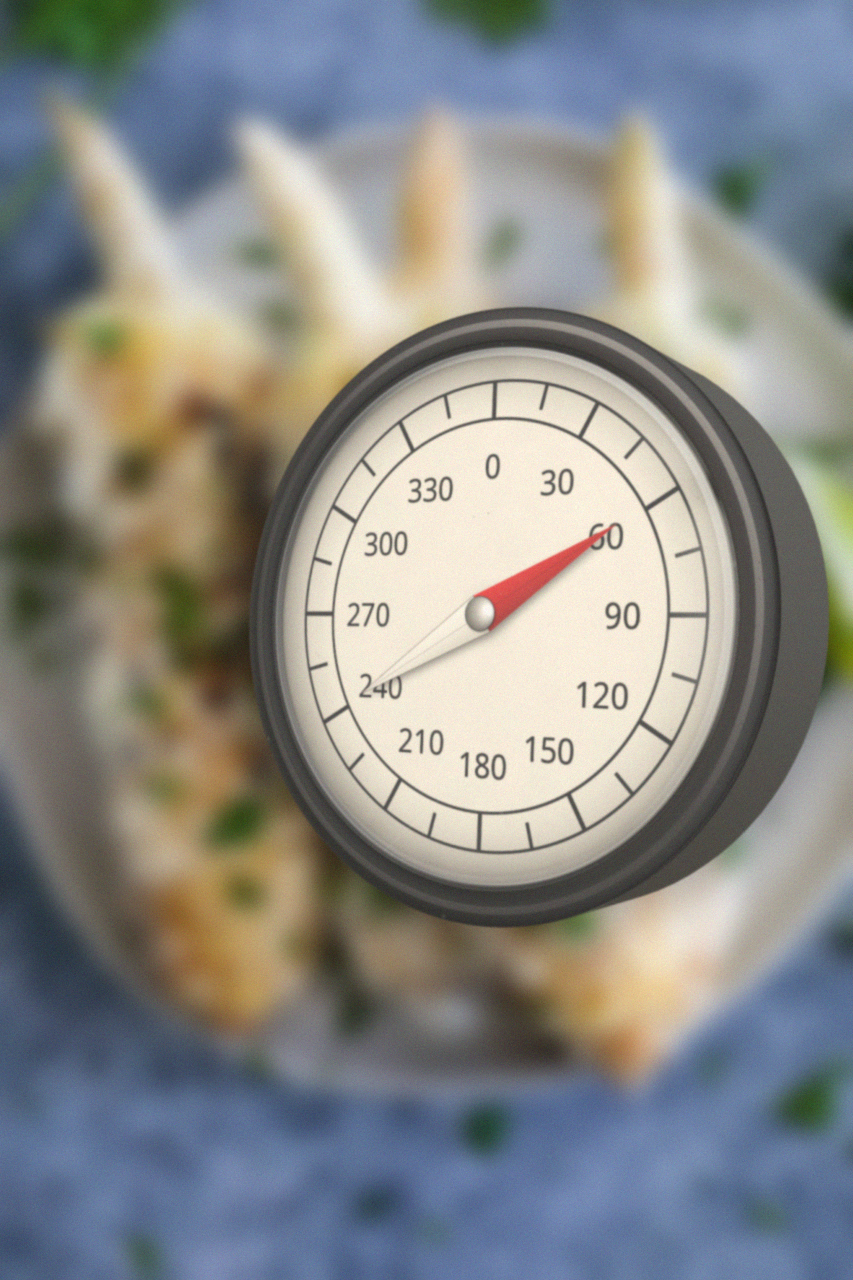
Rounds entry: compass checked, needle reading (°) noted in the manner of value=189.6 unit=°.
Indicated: value=60 unit=°
